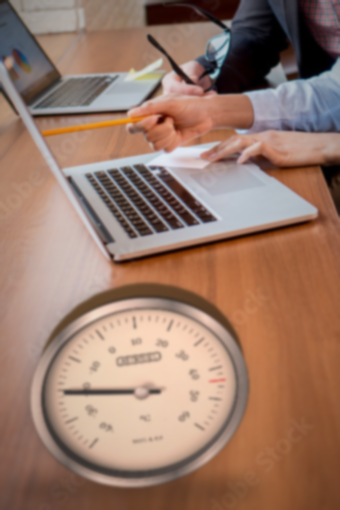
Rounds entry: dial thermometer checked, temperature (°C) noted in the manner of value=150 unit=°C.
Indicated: value=-20 unit=°C
